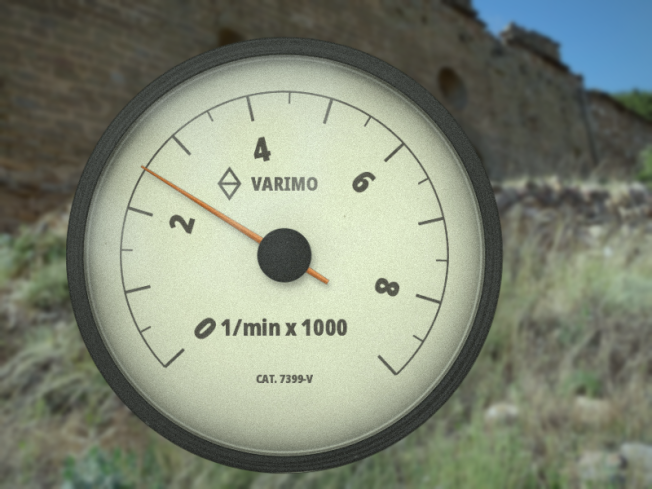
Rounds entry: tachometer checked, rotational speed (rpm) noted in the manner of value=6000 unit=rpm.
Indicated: value=2500 unit=rpm
